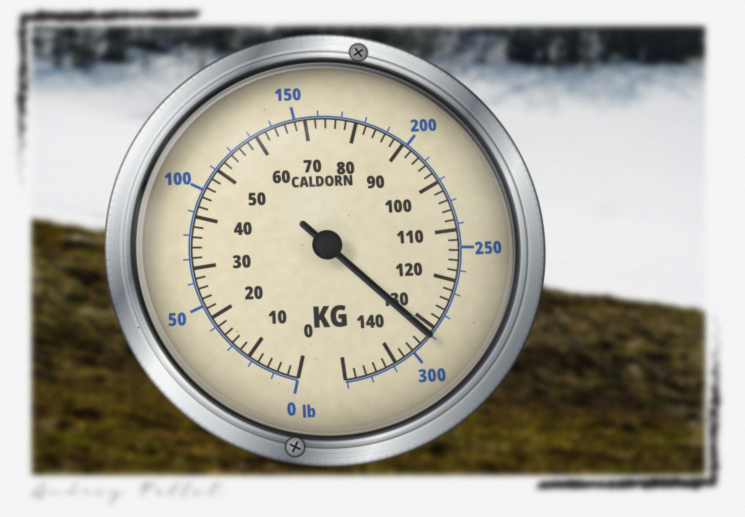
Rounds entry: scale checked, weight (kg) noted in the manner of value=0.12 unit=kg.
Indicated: value=132 unit=kg
